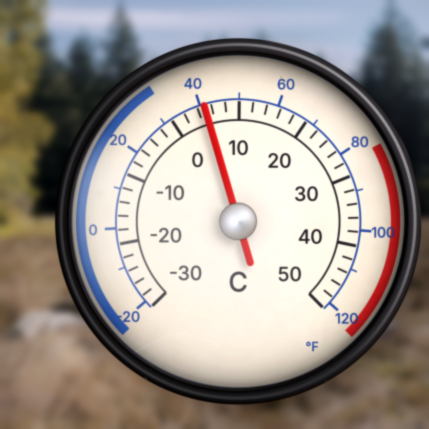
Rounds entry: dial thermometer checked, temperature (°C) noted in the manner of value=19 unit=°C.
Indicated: value=5 unit=°C
